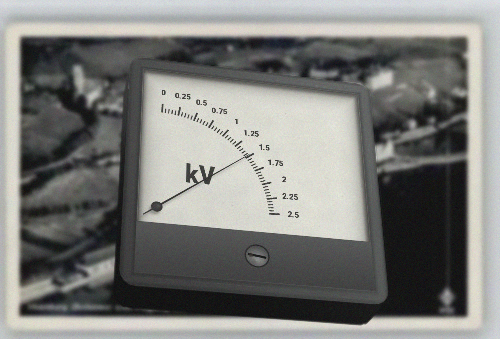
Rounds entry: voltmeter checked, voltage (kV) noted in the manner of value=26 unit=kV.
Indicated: value=1.5 unit=kV
